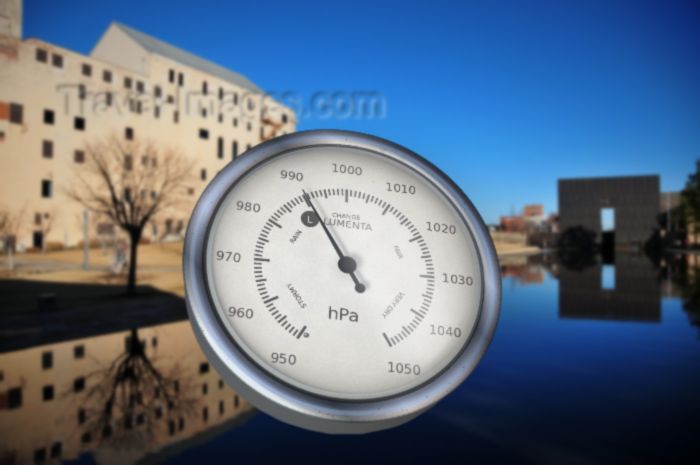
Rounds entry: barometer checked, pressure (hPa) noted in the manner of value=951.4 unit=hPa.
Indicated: value=990 unit=hPa
